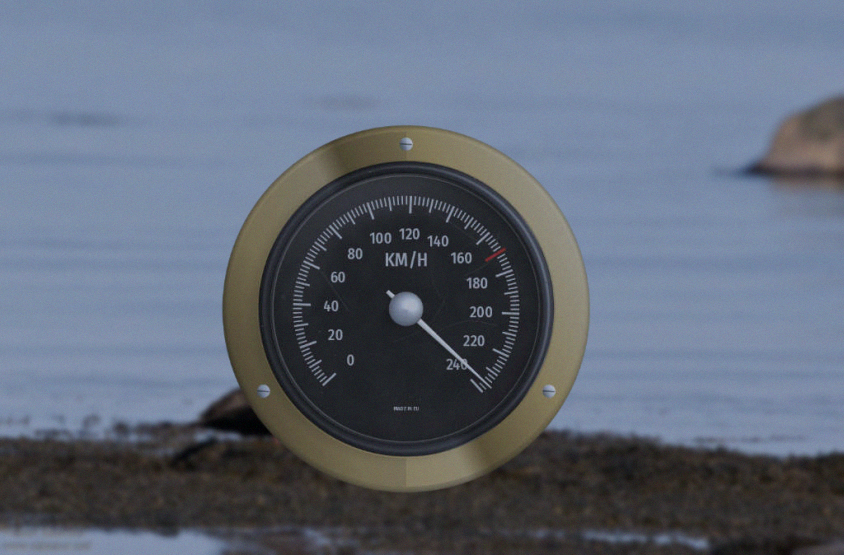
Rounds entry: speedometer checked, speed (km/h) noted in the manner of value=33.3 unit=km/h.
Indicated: value=236 unit=km/h
